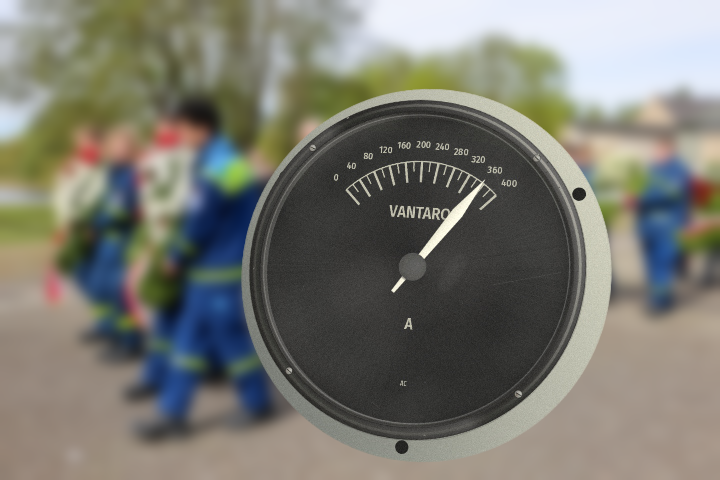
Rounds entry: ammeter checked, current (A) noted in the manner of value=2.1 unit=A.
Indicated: value=360 unit=A
